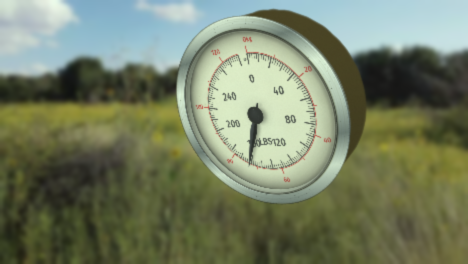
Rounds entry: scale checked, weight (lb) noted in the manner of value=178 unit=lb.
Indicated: value=160 unit=lb
